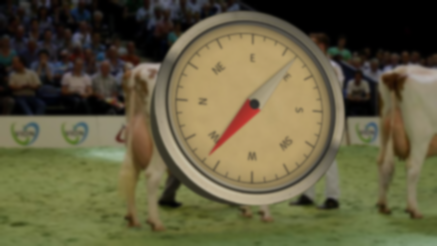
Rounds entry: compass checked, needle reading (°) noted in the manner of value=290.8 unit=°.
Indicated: value=310 unit=°
